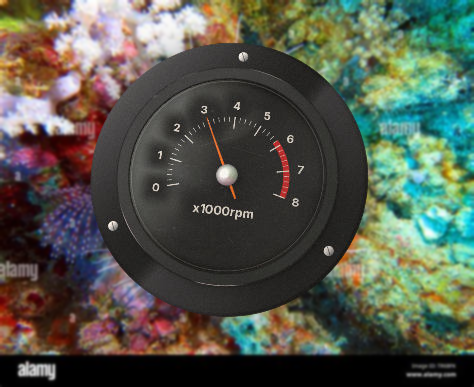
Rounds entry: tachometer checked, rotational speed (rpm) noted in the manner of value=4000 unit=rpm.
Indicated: value=3000 unit=rpm
